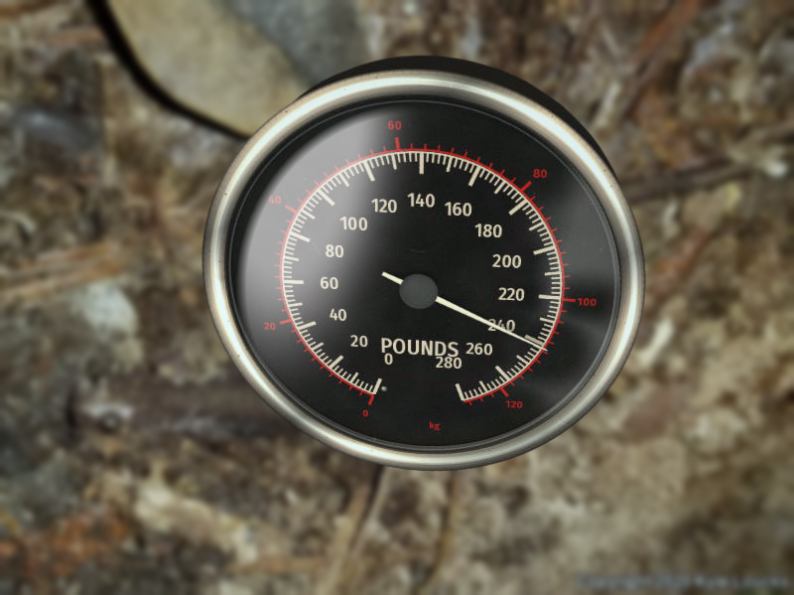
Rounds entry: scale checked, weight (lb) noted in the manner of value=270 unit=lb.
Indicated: value=240 unit=lb
